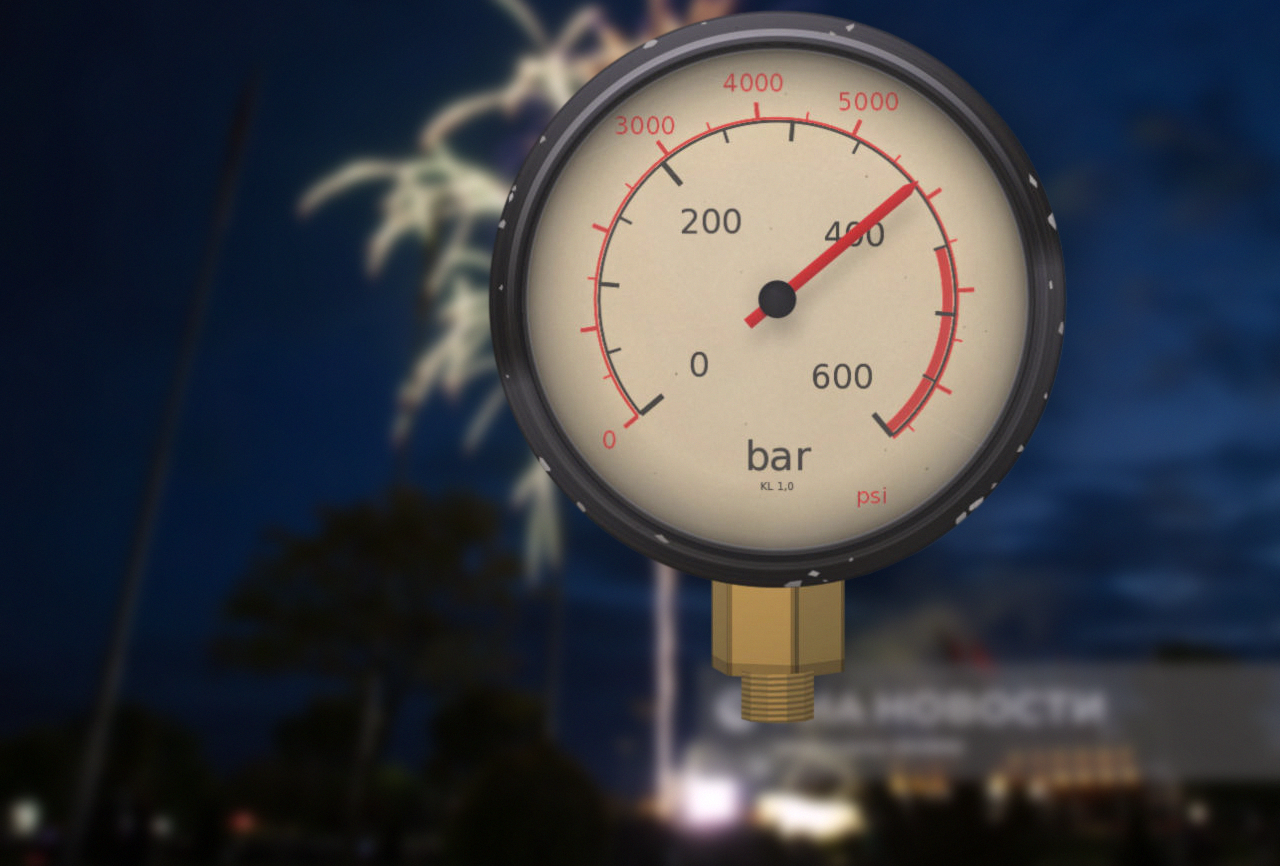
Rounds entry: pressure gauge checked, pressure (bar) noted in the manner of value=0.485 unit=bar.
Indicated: value=400 unit=bar
